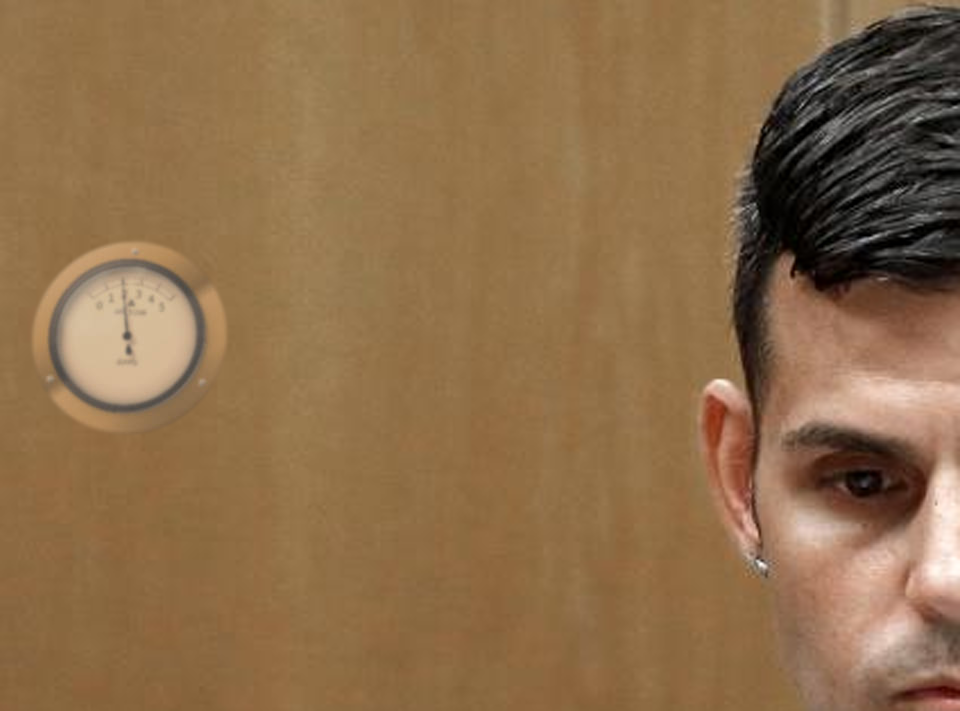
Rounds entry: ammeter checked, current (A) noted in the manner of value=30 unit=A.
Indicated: value=2 unit=A
